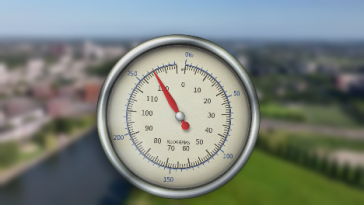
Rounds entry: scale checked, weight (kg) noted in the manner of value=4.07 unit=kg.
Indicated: value=120 unit=kg
